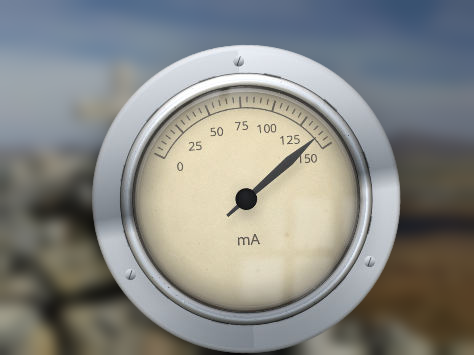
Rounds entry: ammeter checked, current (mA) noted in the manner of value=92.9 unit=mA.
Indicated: value=140 unit=mA
